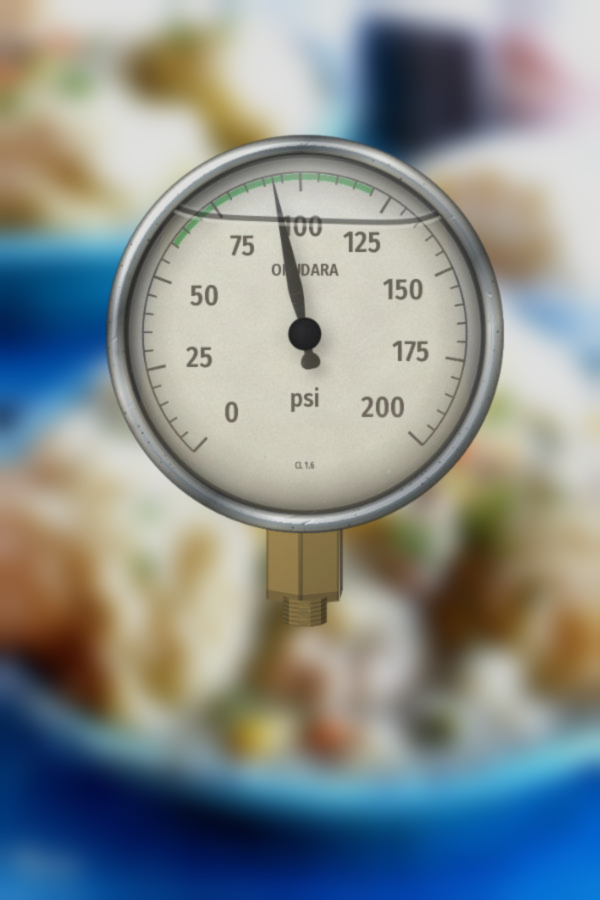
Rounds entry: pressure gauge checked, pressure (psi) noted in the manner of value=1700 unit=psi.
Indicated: value=92.5 unit=psi
